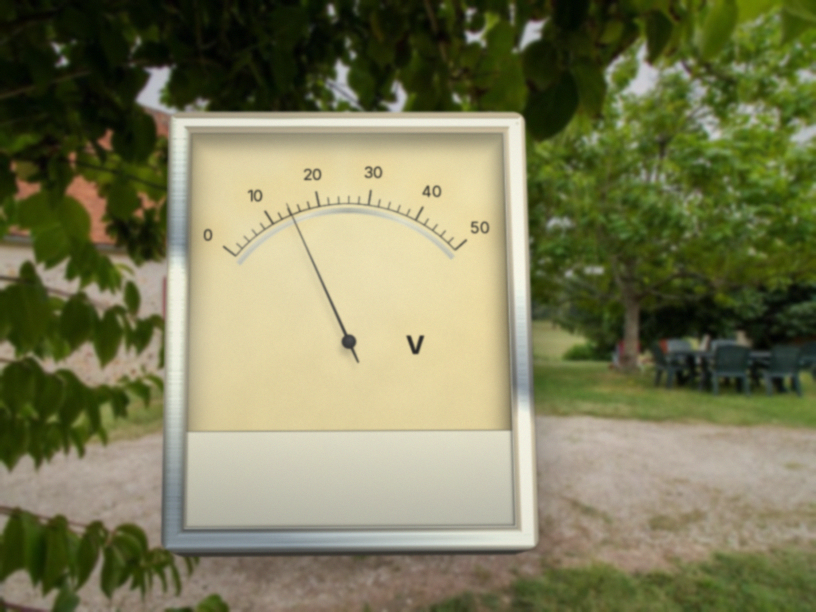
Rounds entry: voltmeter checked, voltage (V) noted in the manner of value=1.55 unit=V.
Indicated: value=14 unit=V
